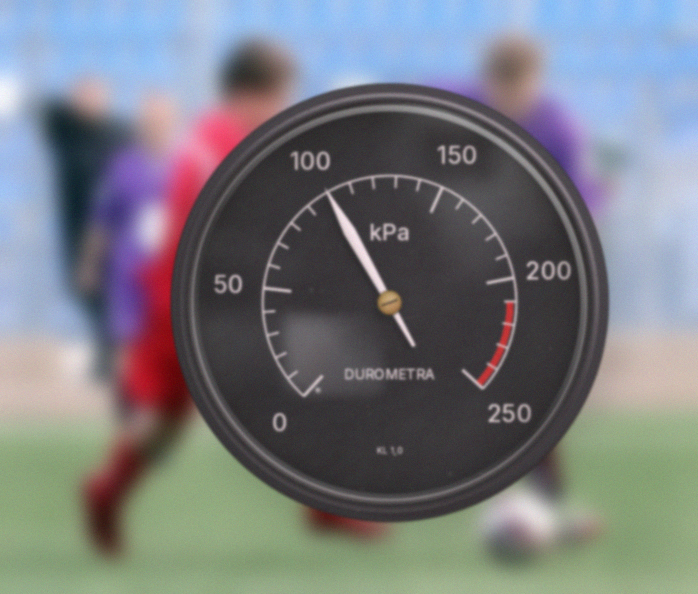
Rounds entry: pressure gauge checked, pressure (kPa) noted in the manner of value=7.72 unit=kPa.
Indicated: value=100 unit=kPa
